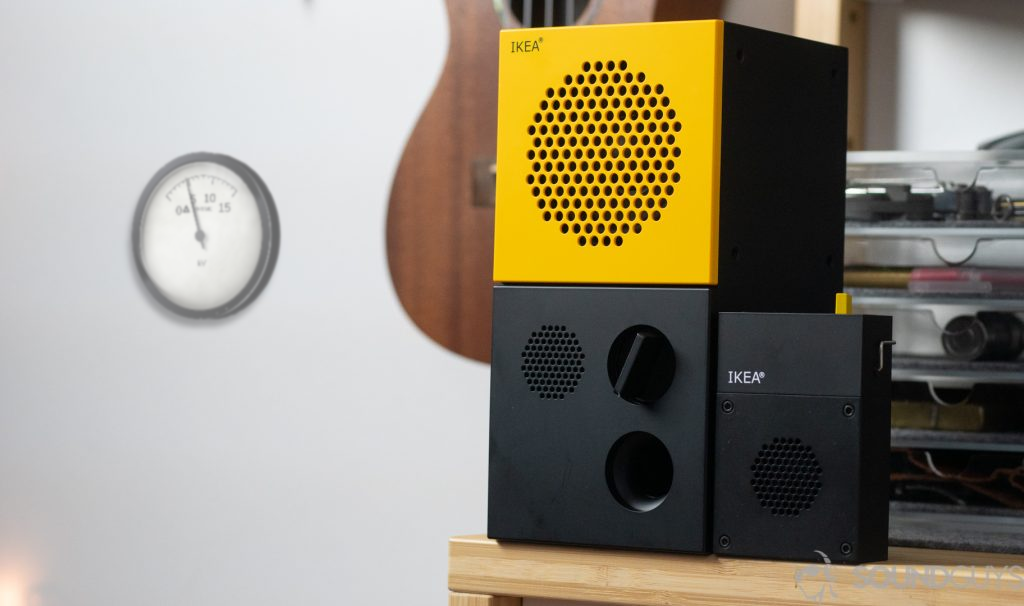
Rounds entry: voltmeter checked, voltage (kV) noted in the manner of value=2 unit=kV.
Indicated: value=5 unit=kV
